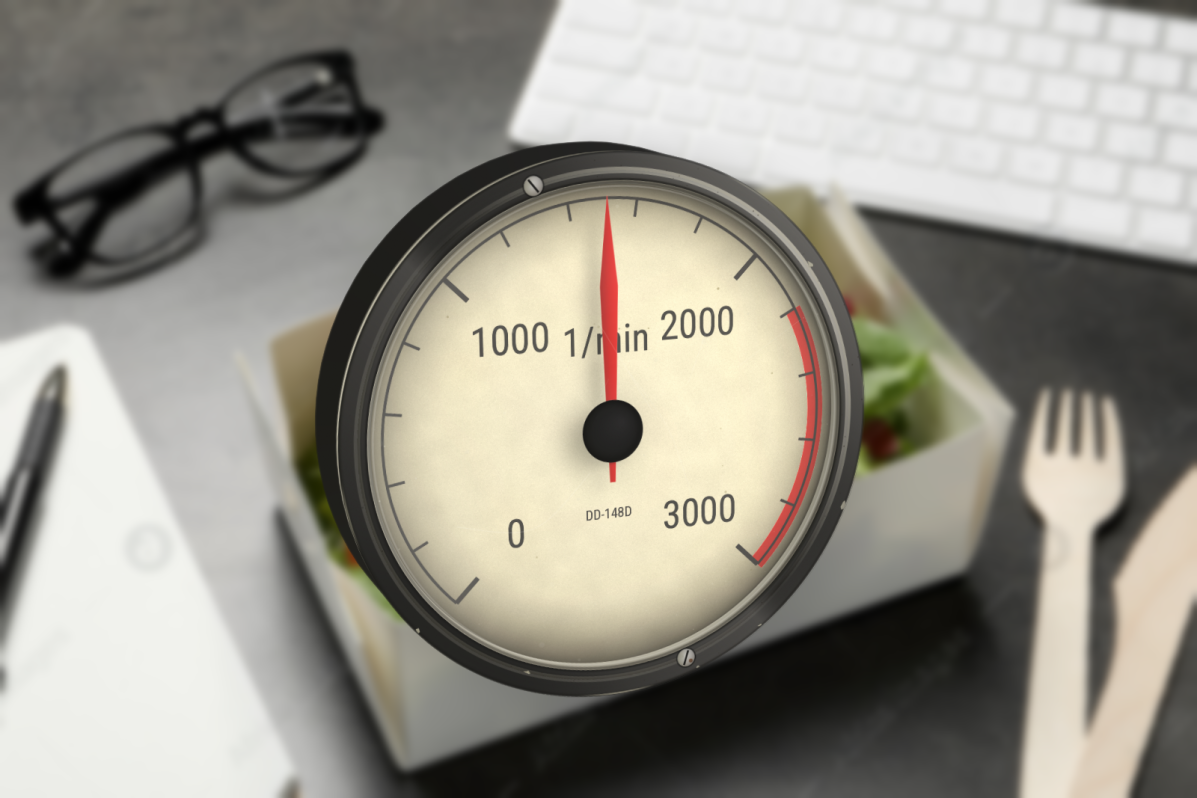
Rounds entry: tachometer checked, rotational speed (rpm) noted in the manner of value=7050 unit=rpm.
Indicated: value=1500 unit=rpm
